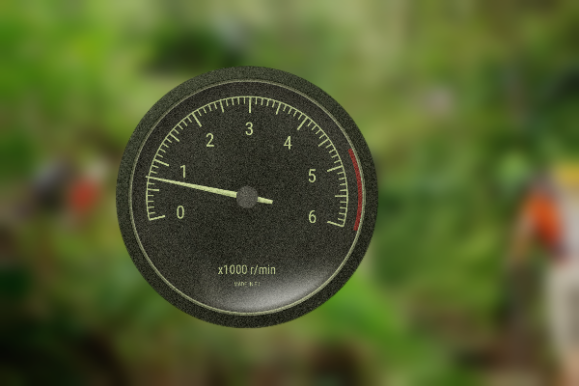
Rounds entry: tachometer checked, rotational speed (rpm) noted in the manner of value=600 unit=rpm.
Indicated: value=700 unit=rpm
